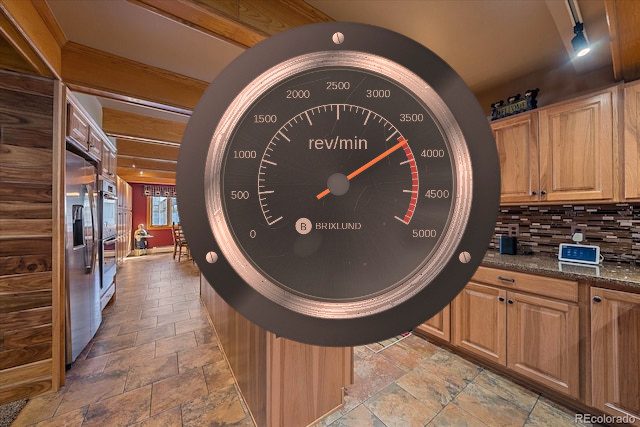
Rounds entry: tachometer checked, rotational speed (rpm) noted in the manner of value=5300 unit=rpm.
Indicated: value=3700 unit=rpm
